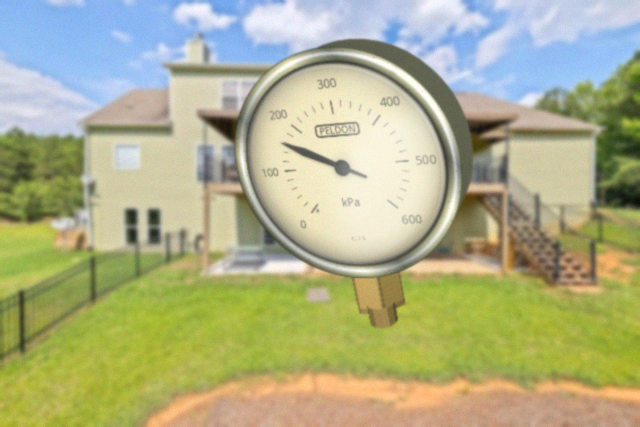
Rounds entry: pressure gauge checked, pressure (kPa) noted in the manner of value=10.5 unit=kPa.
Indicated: value=160 unit=kPa
